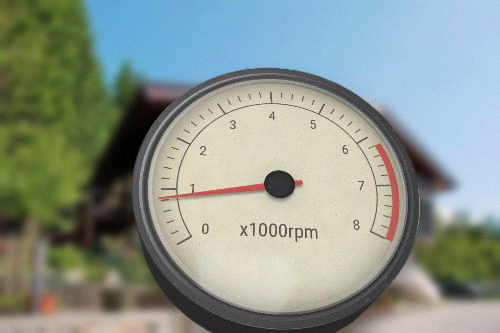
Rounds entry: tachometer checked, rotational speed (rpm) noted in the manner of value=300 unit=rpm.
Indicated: value=800 unit=rpm
